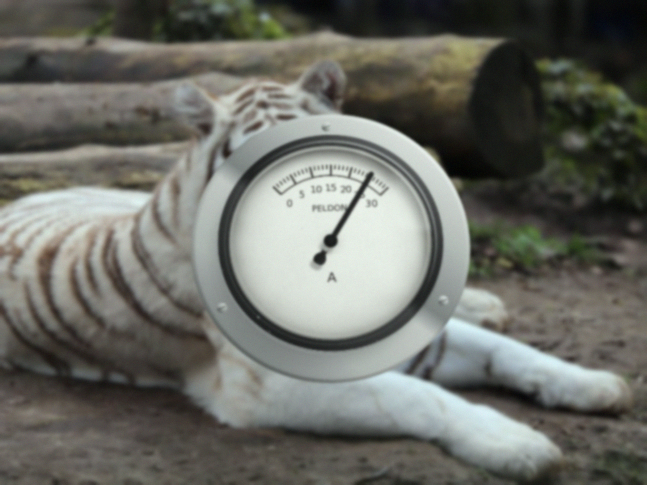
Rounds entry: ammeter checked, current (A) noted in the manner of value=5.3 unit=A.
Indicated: value=25 unit=A
